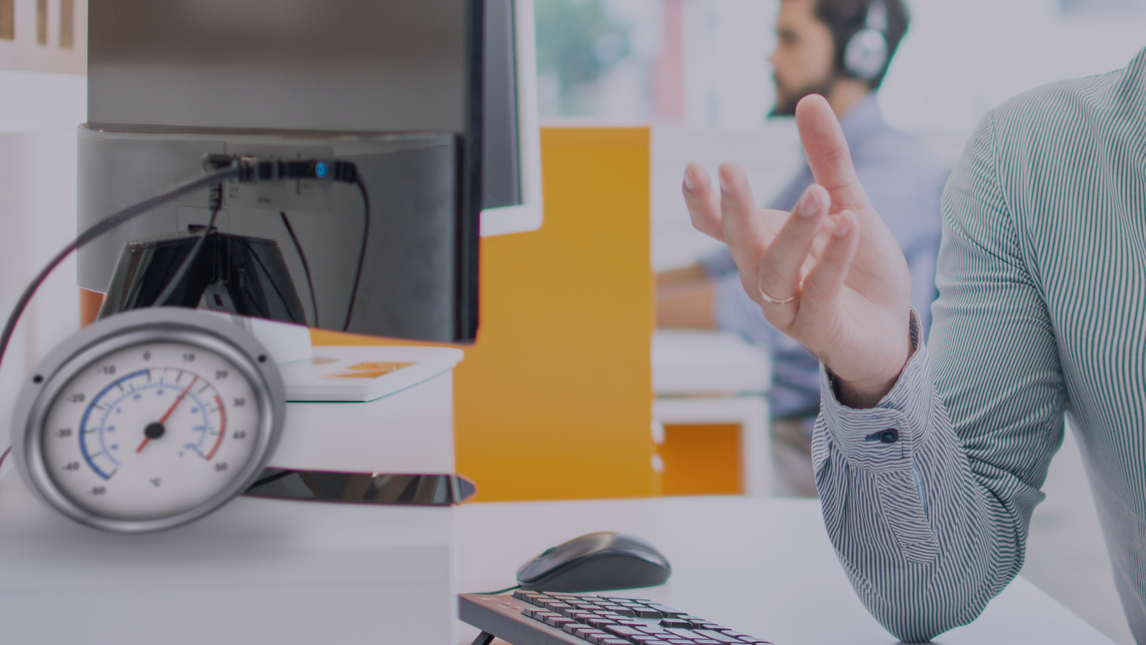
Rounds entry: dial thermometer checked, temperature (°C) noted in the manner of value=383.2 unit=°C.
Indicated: value=15 unit=°C
